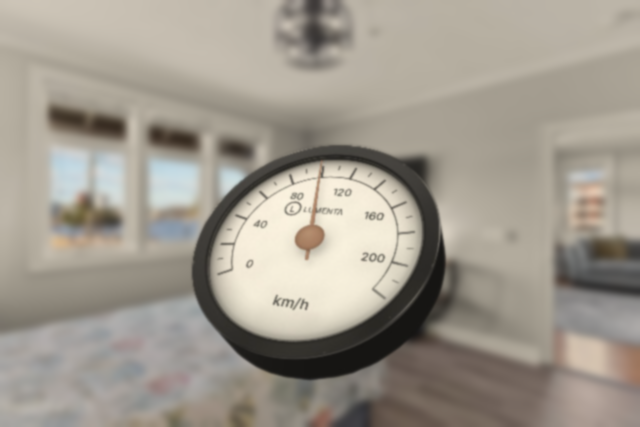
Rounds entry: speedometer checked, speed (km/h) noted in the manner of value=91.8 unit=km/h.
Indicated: value=100 unit=km/h
